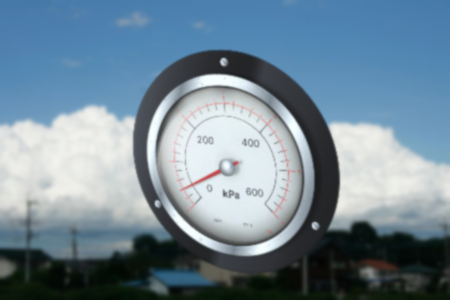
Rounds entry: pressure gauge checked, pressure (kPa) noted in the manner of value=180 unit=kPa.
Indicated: value=40 unit=kPa
